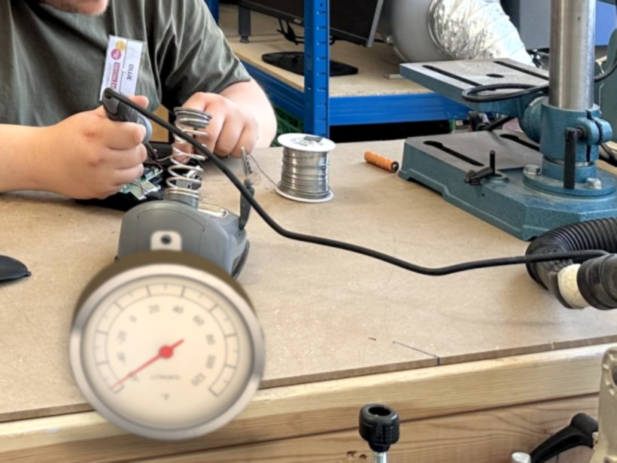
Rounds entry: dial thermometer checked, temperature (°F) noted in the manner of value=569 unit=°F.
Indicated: value=-55 unit=°F
